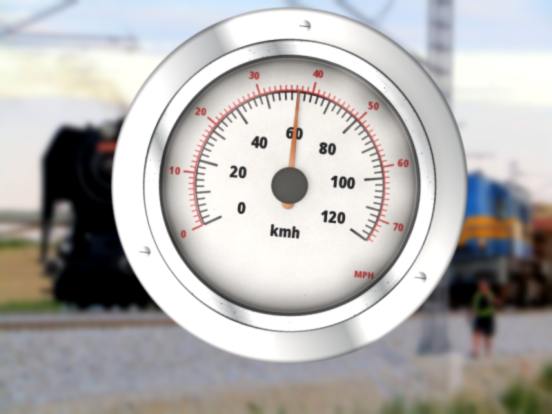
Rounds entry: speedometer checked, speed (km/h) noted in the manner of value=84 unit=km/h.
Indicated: value=60 unit=km/h
